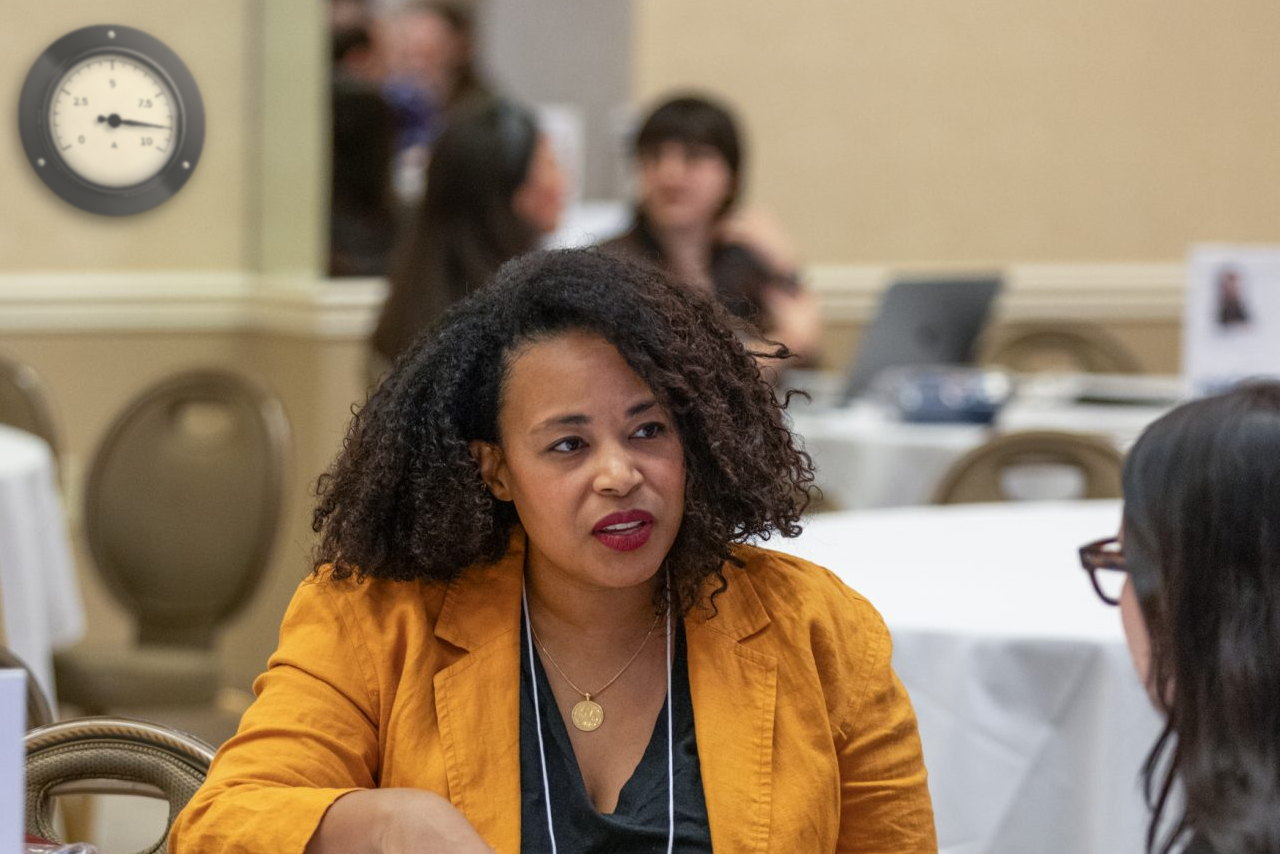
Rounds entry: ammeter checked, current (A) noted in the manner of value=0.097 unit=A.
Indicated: value=9 unit=A
